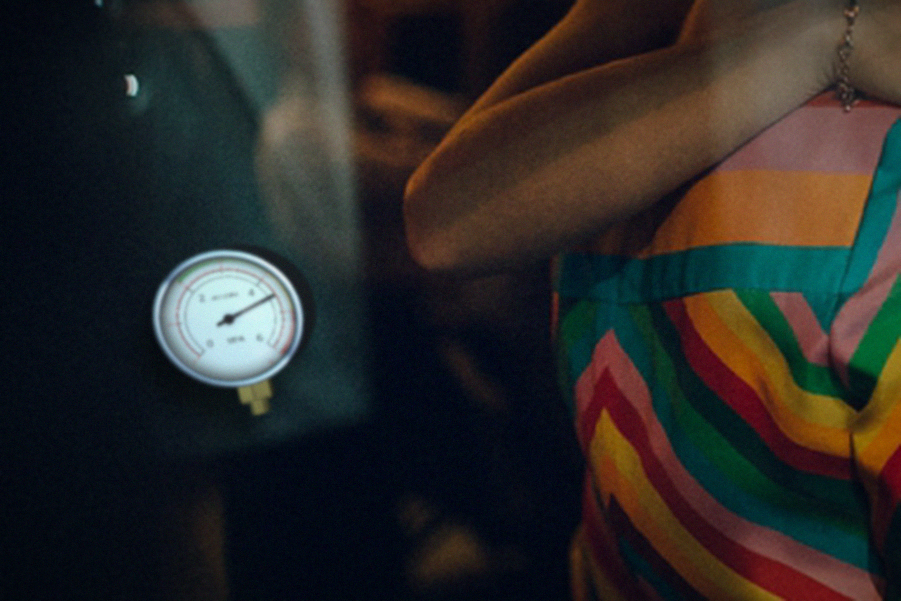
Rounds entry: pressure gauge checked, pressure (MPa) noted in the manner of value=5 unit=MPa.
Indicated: value=4.5 unit=MPa
